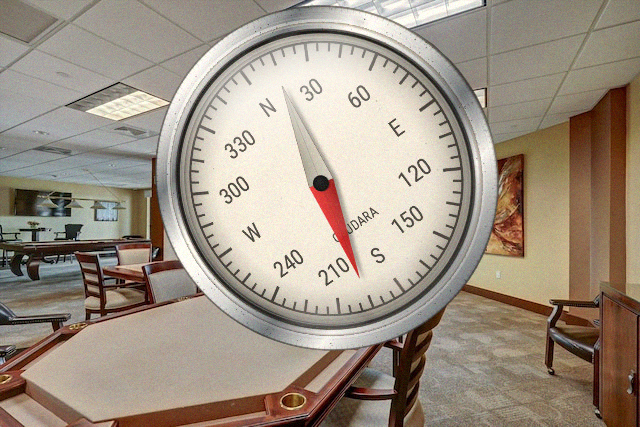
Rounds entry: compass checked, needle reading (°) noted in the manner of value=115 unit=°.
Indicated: value=195 unit=°
